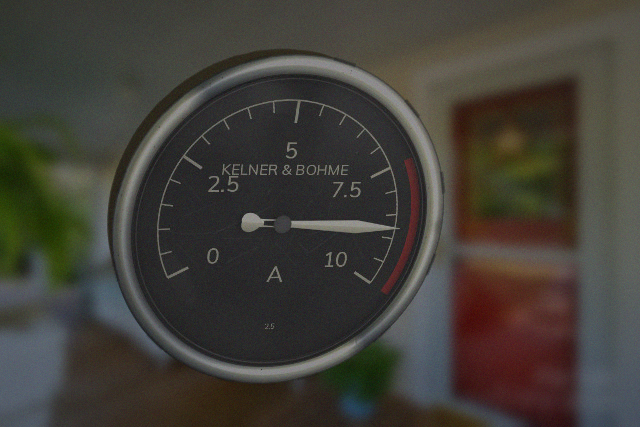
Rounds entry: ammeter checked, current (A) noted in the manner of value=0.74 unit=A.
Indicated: value=8.75 unit=A
